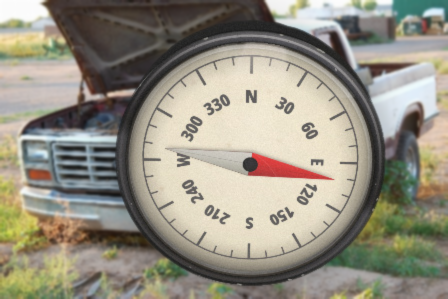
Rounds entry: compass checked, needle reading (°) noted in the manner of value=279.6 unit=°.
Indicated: value=100 unit=°
